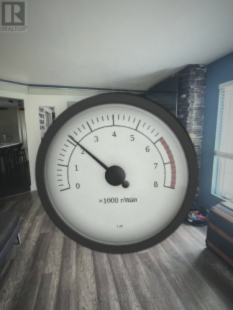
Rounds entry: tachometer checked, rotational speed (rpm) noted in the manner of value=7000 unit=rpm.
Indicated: value=2200 unit=rpm
